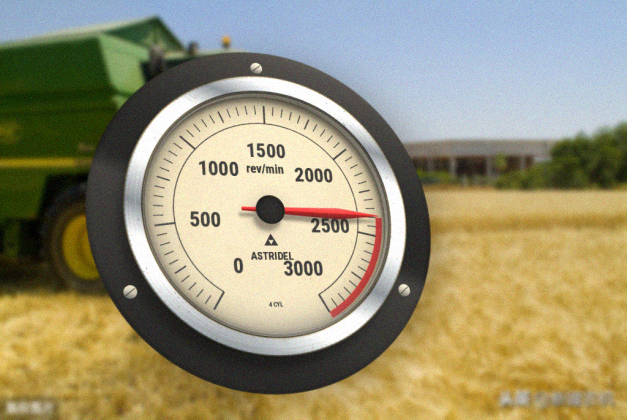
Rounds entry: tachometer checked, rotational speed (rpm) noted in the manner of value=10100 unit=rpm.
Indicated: value=2400 unit=rpm
